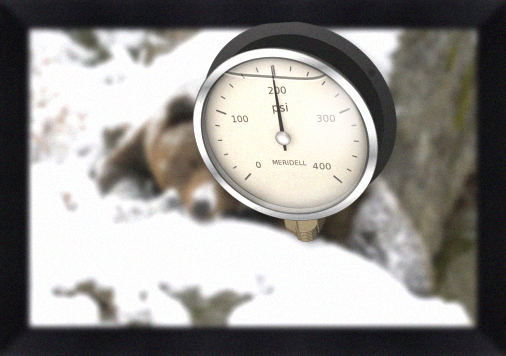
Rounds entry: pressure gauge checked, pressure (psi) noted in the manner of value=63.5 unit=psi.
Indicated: value=200 unit=psi
